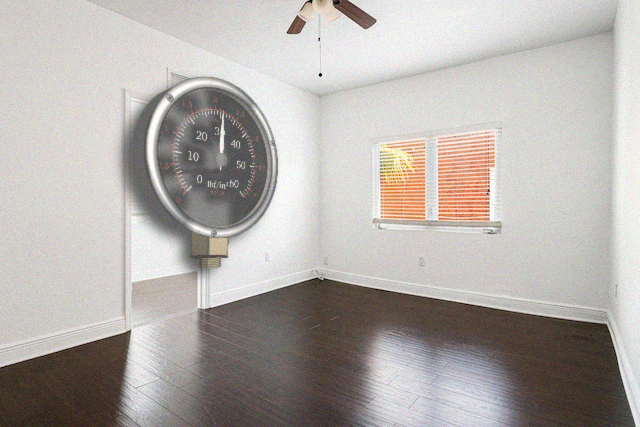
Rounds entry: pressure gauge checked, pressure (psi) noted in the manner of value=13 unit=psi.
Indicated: value=30 unit=psi
